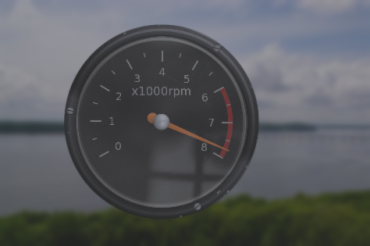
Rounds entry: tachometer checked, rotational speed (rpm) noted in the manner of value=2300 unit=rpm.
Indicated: value=7750 unit=rpm
